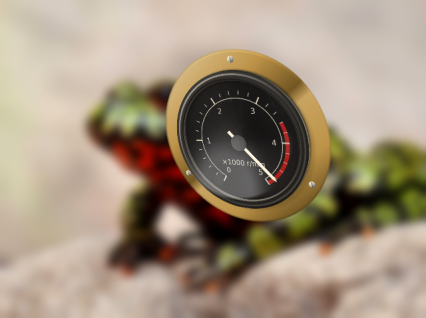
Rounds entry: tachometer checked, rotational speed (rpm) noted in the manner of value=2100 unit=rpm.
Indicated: value=4800 unit=rpm
